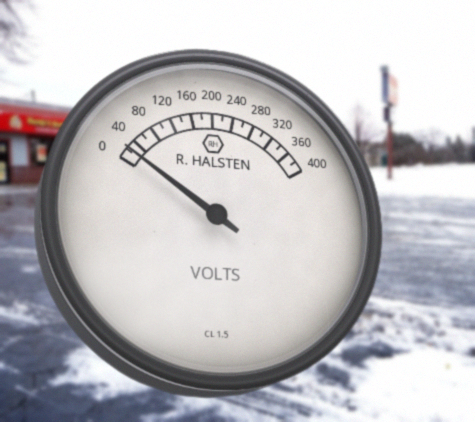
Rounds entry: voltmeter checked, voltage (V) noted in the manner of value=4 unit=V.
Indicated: value=20 unit=V
